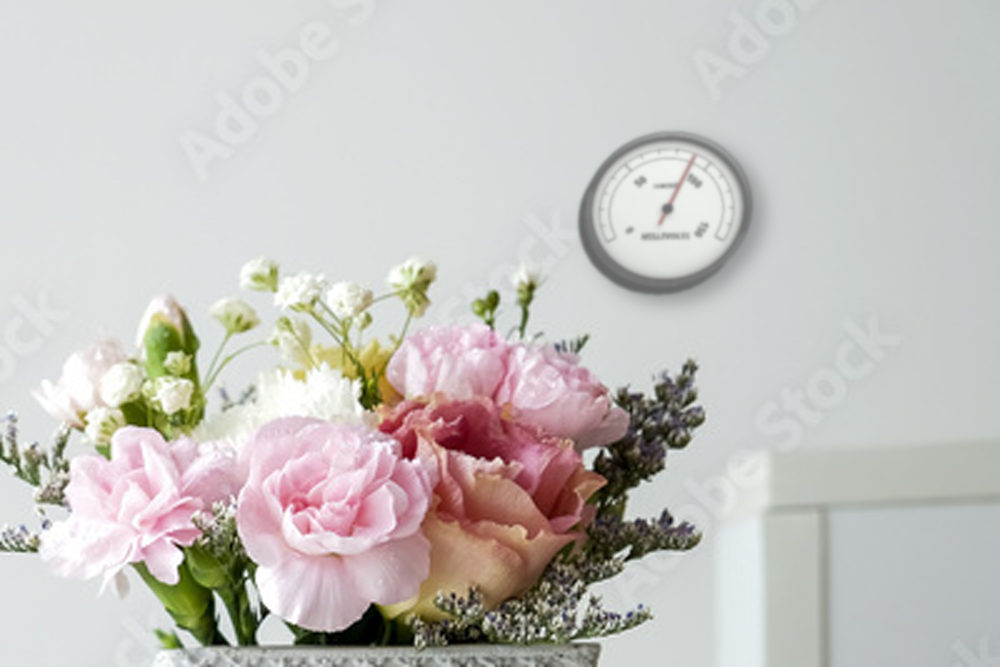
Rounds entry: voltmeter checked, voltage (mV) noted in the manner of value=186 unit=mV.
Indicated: value=90 unit=mV
